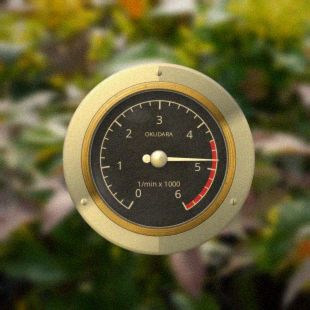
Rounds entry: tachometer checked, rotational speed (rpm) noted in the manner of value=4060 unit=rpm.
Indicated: value=4800 unit=rpm
